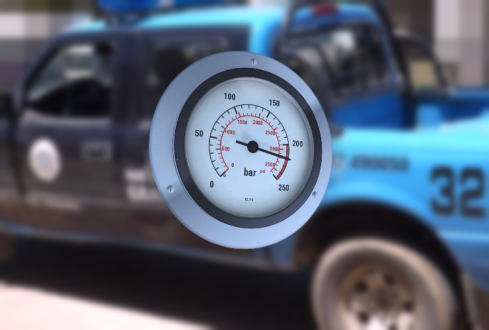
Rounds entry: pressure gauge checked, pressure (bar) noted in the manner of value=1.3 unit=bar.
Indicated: value=220 unit=bar
